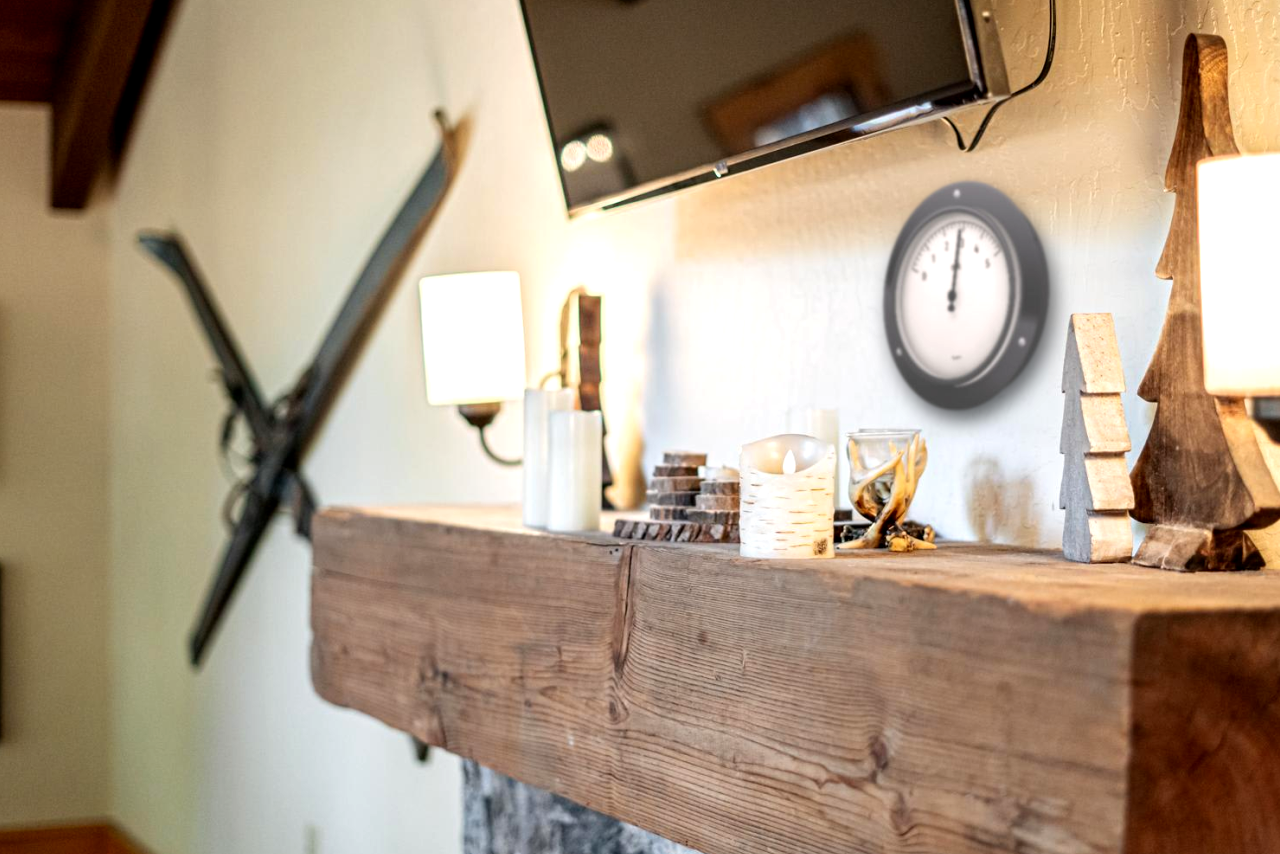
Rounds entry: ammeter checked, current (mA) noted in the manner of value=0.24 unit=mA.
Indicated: value=3 unit=mA
